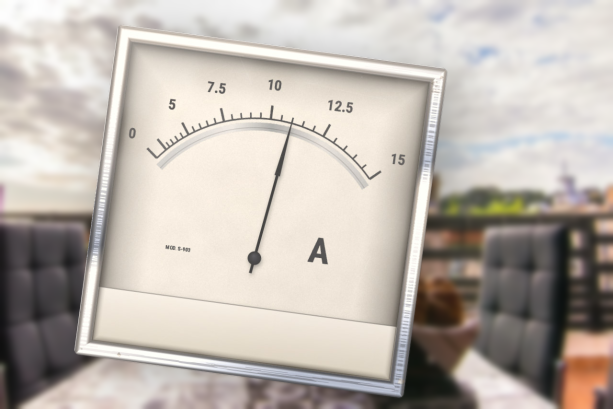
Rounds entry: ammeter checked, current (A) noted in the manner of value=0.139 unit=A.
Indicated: value=11 unit=A
